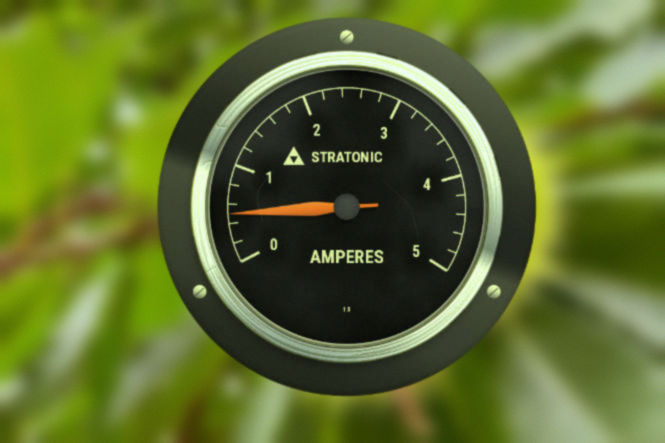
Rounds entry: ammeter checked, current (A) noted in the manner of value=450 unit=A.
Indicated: value=0.5 unit=A
